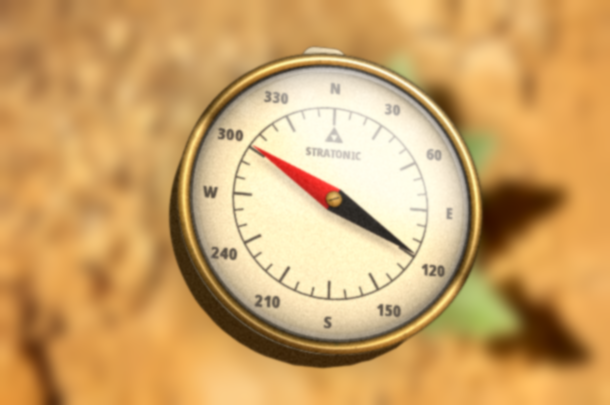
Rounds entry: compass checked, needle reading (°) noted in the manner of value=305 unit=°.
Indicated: value=300 unit=°
